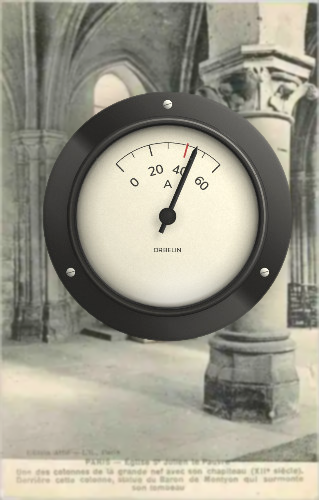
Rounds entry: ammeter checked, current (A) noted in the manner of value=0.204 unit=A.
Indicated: value=45 unit=A
